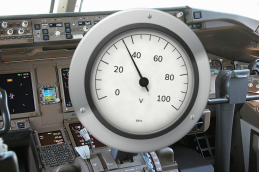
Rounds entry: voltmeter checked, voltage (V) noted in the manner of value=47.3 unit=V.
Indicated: value=35 unit=V
